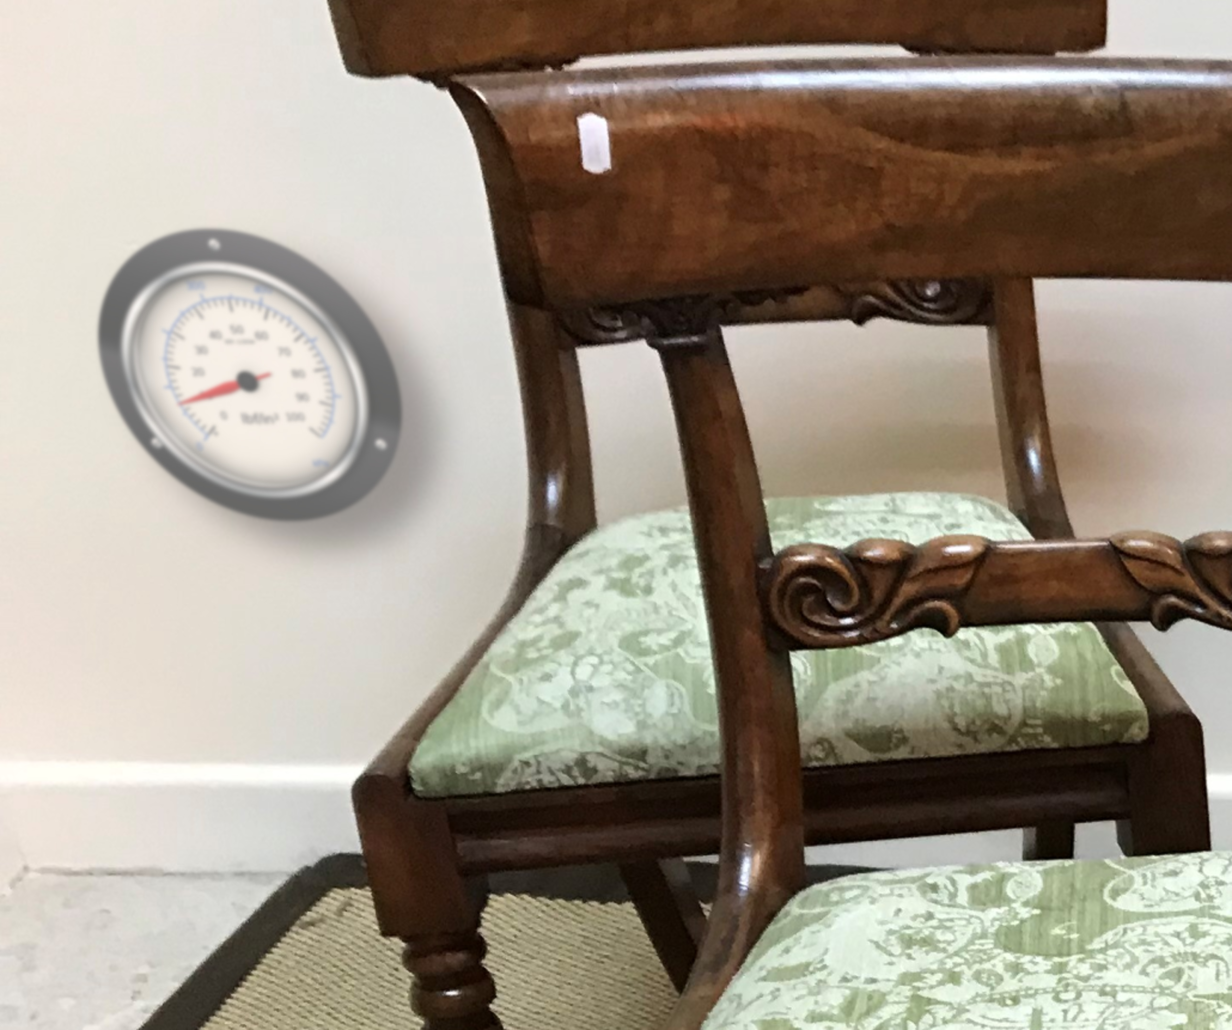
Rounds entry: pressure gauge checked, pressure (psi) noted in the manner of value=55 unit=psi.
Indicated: value=10 unit=psi
